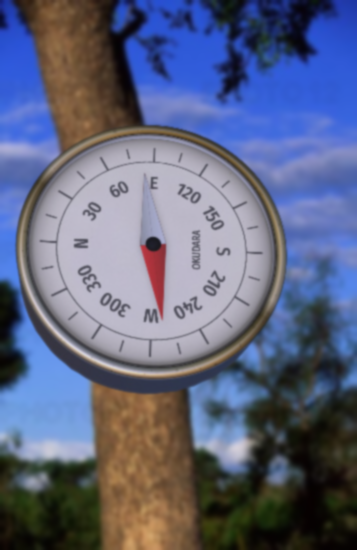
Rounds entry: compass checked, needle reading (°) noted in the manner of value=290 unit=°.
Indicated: value=262.5 unit=°
